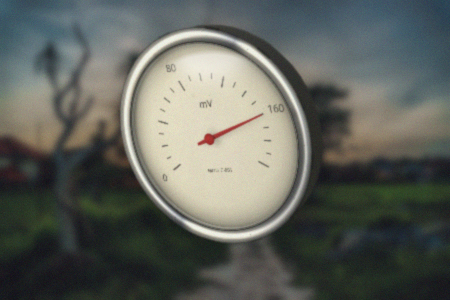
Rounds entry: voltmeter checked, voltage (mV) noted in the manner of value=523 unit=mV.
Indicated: value=160 unit=mV
